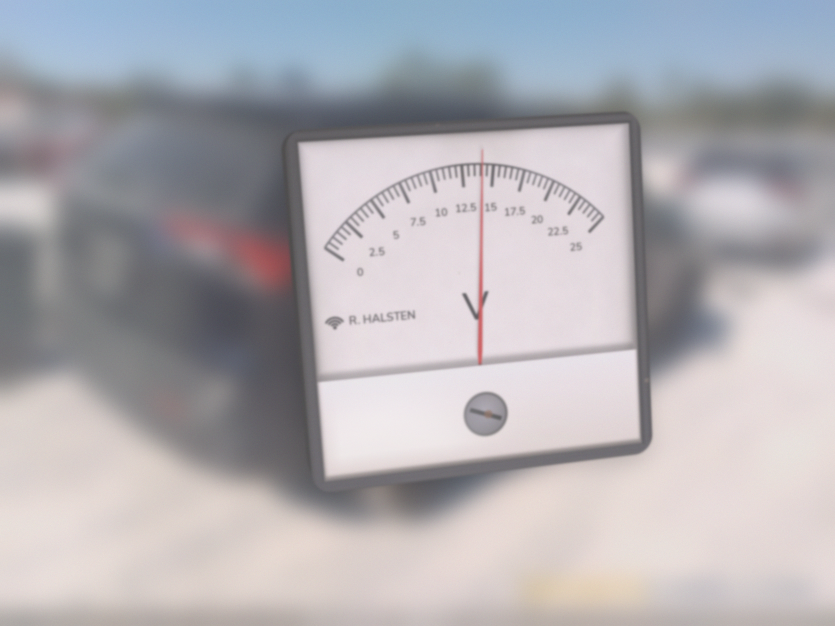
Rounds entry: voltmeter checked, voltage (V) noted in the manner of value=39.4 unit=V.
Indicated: value=14 unit=V
